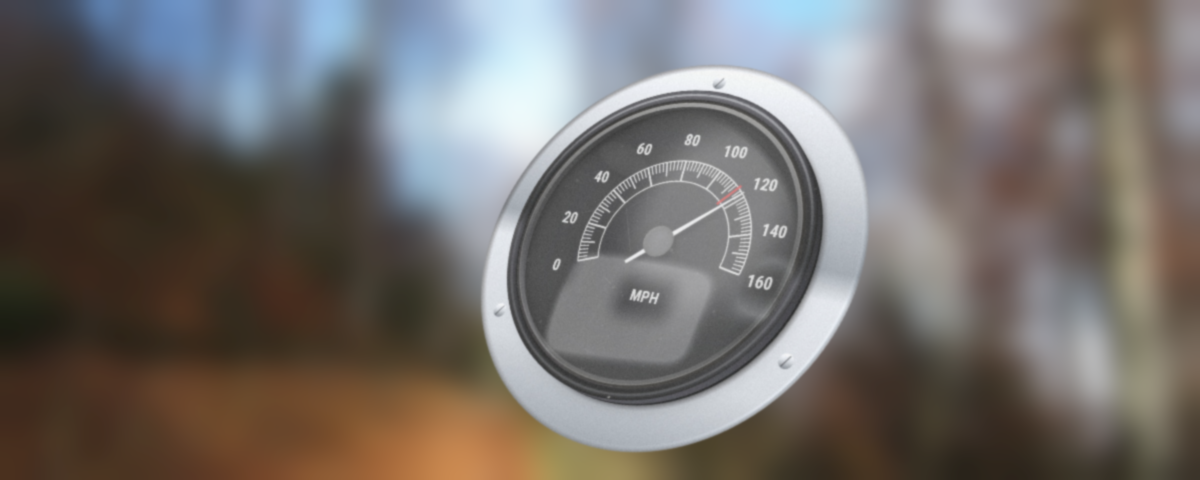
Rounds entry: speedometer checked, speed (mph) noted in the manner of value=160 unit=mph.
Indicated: value=120 unit=mph
